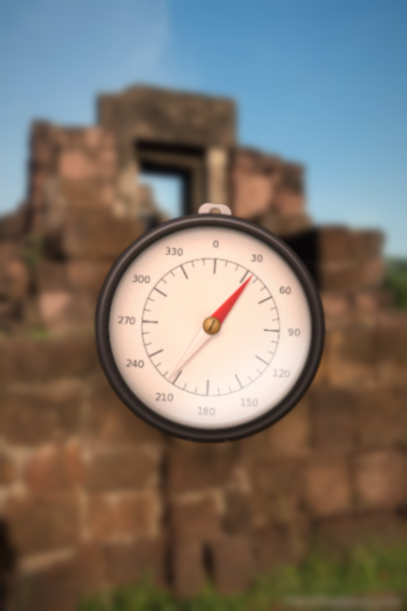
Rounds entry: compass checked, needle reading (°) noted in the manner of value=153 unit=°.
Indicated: value=35 unit=°
